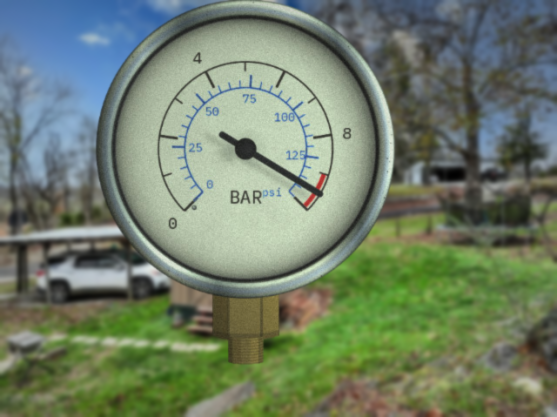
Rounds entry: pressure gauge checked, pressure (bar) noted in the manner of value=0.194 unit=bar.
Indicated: value=9.5 unit=bar
